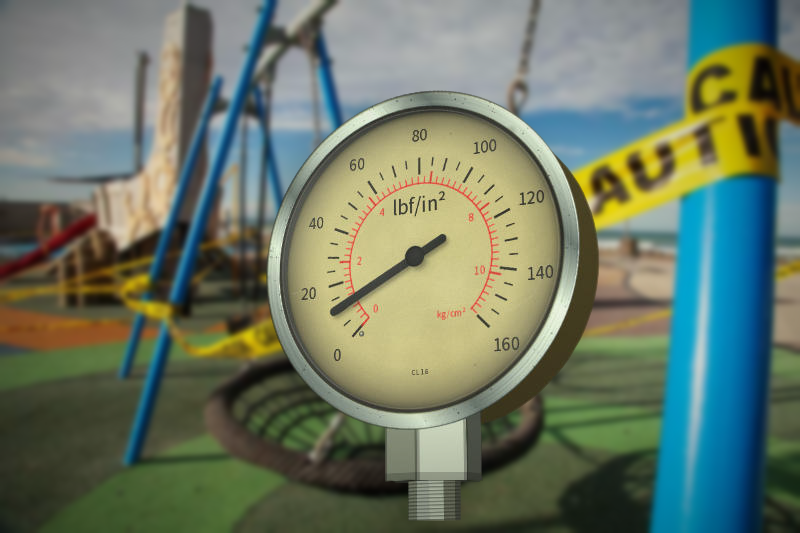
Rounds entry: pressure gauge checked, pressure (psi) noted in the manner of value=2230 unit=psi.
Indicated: value=10 unit=psi
